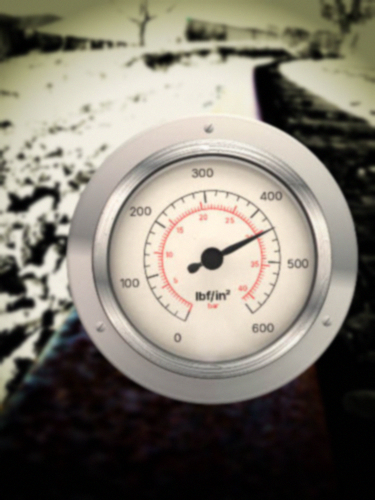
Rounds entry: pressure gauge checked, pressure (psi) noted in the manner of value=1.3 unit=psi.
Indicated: value=440 unit=psi
